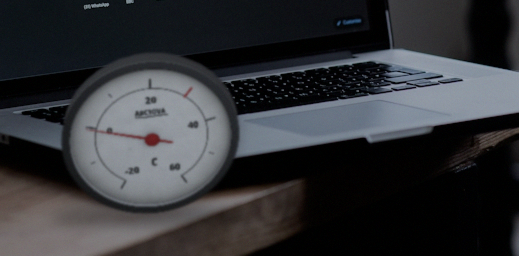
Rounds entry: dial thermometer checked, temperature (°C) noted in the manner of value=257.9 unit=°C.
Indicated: value=0 unit=°C
